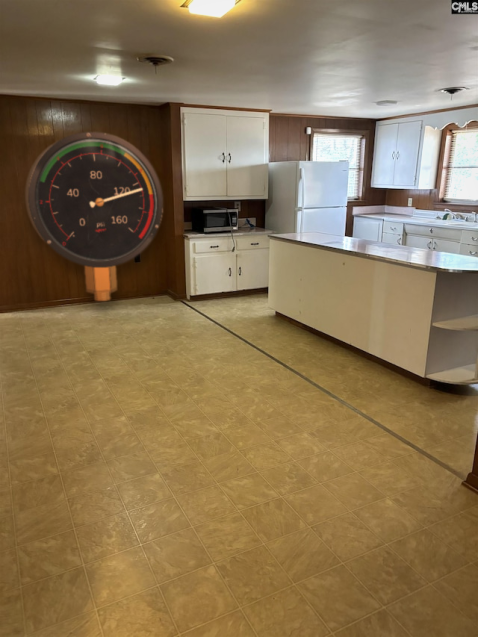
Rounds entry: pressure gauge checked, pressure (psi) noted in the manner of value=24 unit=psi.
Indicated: value=125 unit=psi
